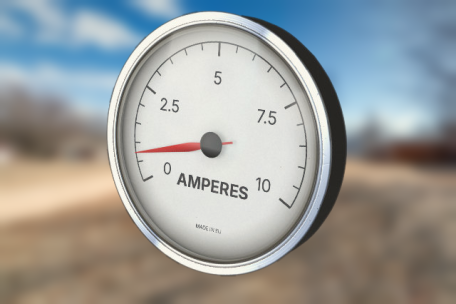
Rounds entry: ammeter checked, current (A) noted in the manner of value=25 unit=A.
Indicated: value=0.75 unit=A
